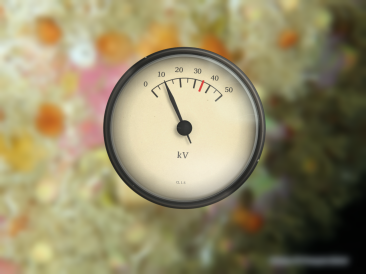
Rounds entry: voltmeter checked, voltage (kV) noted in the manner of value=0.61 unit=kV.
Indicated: value=10 unit=kV
